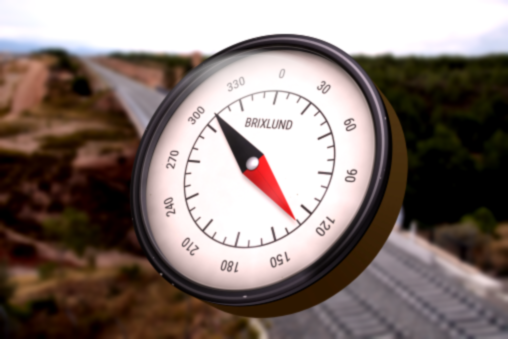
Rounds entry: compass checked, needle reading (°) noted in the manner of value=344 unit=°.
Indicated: value=130 unit=°
